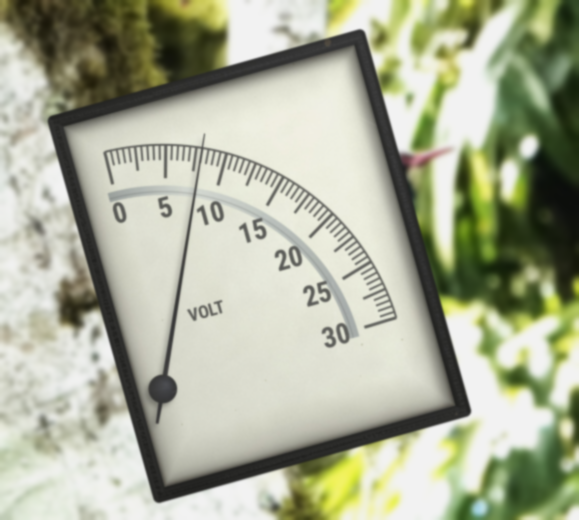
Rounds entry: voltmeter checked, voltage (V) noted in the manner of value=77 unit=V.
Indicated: value=8 unit=V
